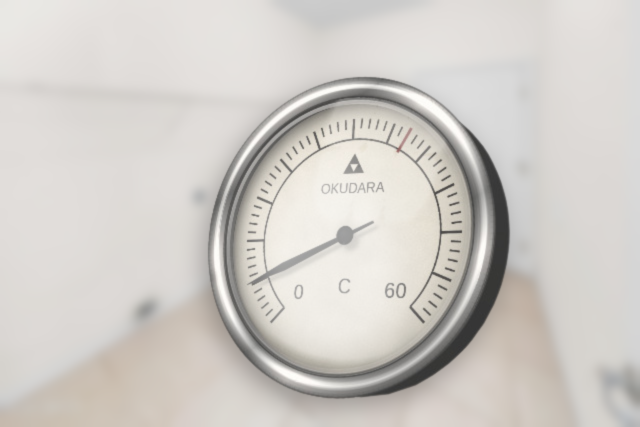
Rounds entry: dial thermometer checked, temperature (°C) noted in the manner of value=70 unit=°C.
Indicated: value=5 unit=°C
